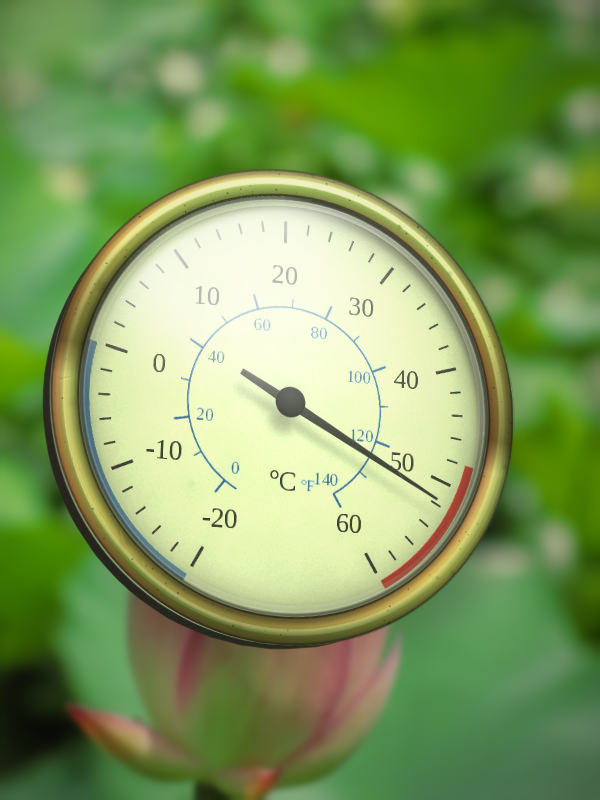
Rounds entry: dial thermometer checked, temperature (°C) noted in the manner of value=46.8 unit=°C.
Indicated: value=52 unit=°C
